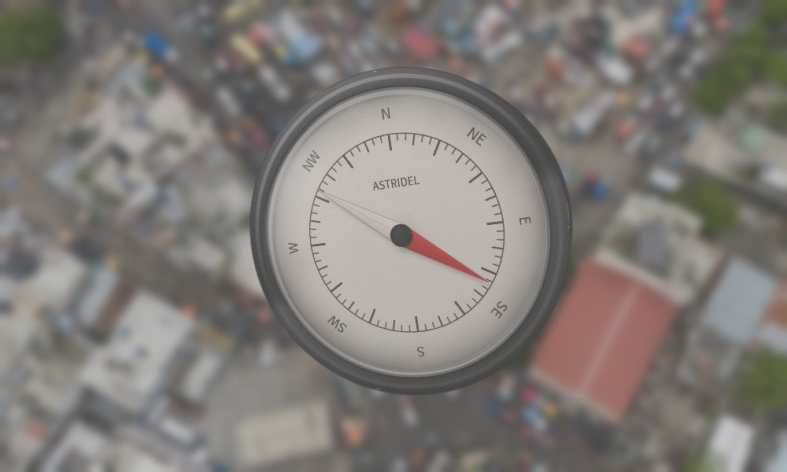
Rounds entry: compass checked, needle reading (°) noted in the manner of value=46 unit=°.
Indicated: value=125 unit=°
